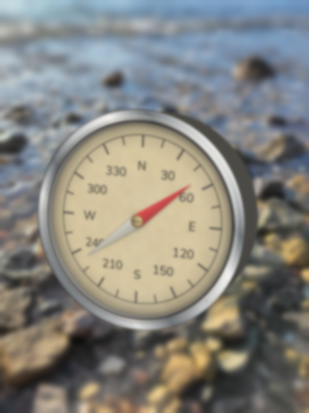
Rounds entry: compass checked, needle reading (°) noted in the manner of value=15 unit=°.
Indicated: value=52.5 unit=°
